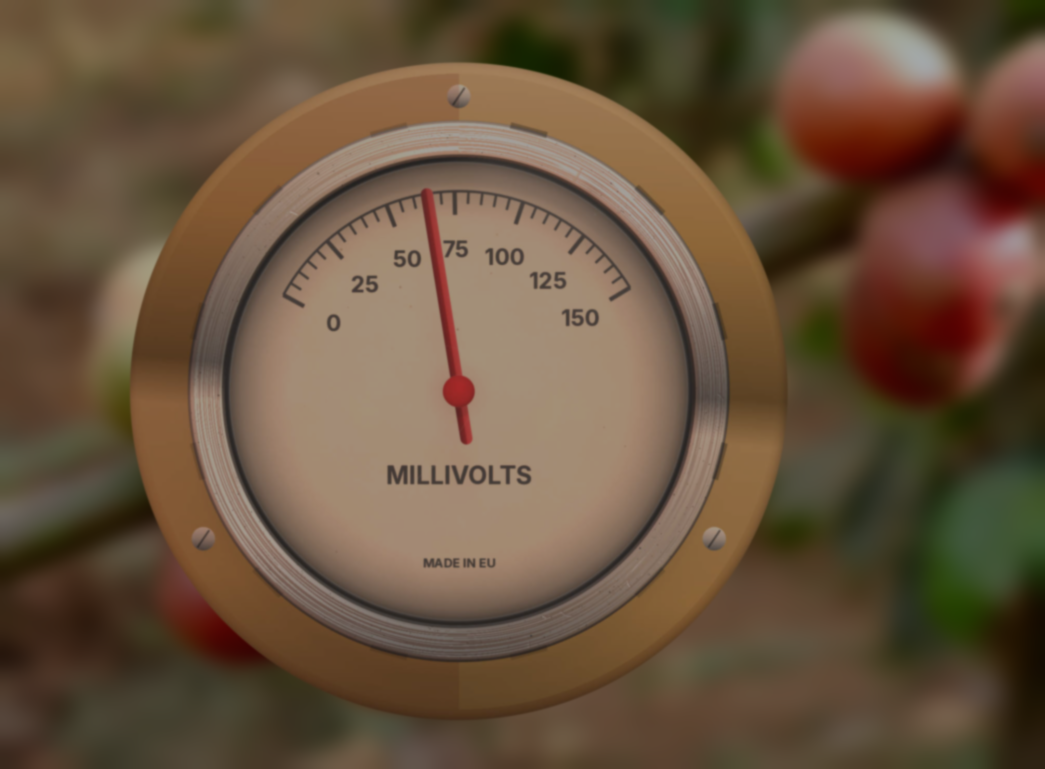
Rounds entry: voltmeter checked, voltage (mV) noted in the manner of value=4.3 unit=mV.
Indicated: value=65 unit=mV
